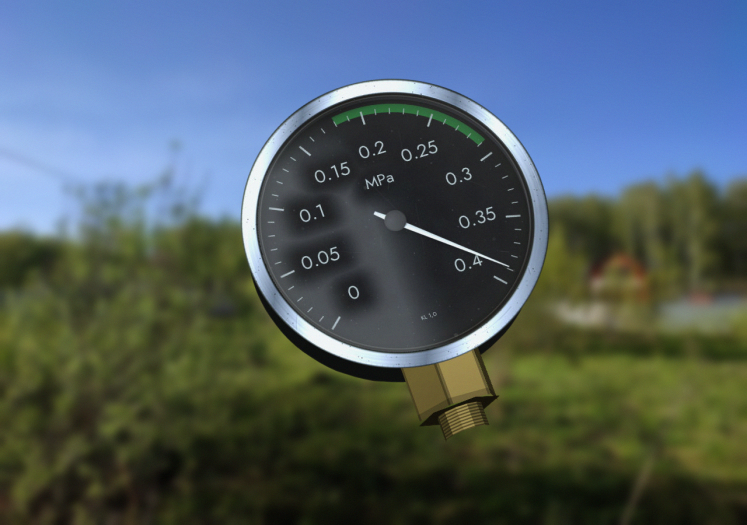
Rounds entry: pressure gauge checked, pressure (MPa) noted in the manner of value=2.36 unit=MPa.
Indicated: value=0.39 unit=MPa
